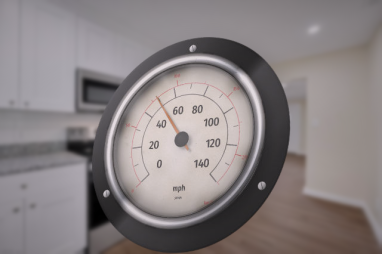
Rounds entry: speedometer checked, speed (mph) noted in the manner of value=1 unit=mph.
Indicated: value=50 unit=mph
